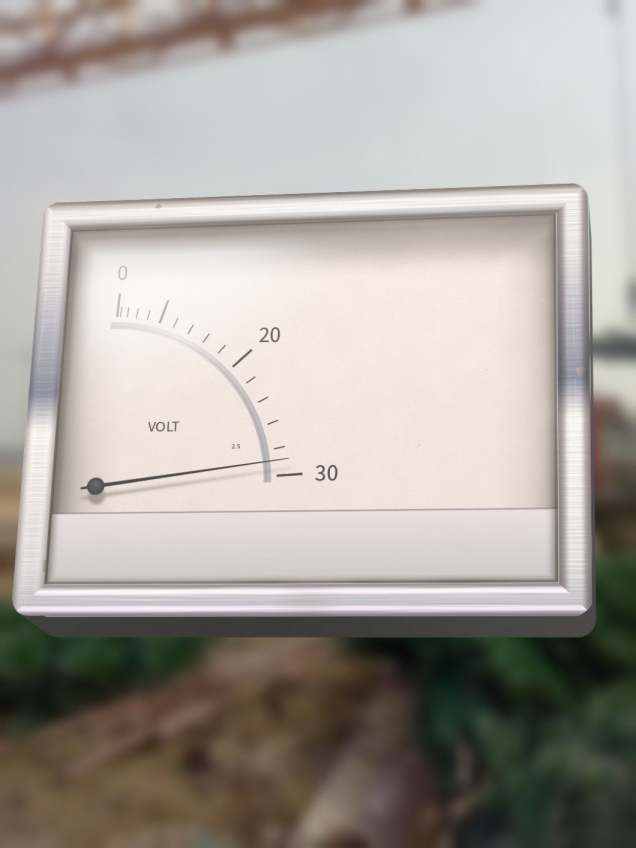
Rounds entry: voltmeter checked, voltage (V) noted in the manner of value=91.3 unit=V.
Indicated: value=29 unit=V
